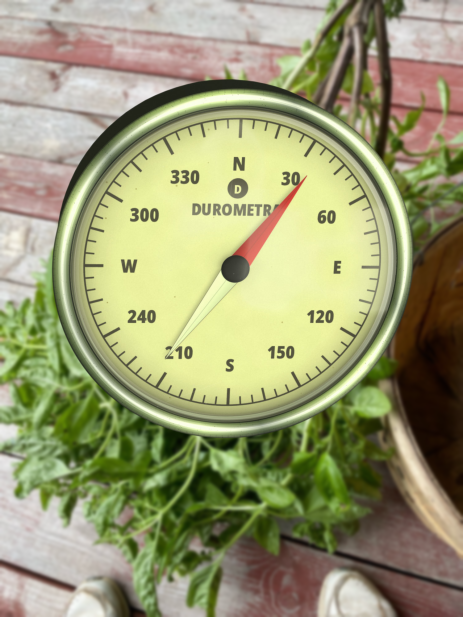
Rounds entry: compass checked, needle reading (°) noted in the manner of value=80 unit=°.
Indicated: value=35 unit=°
